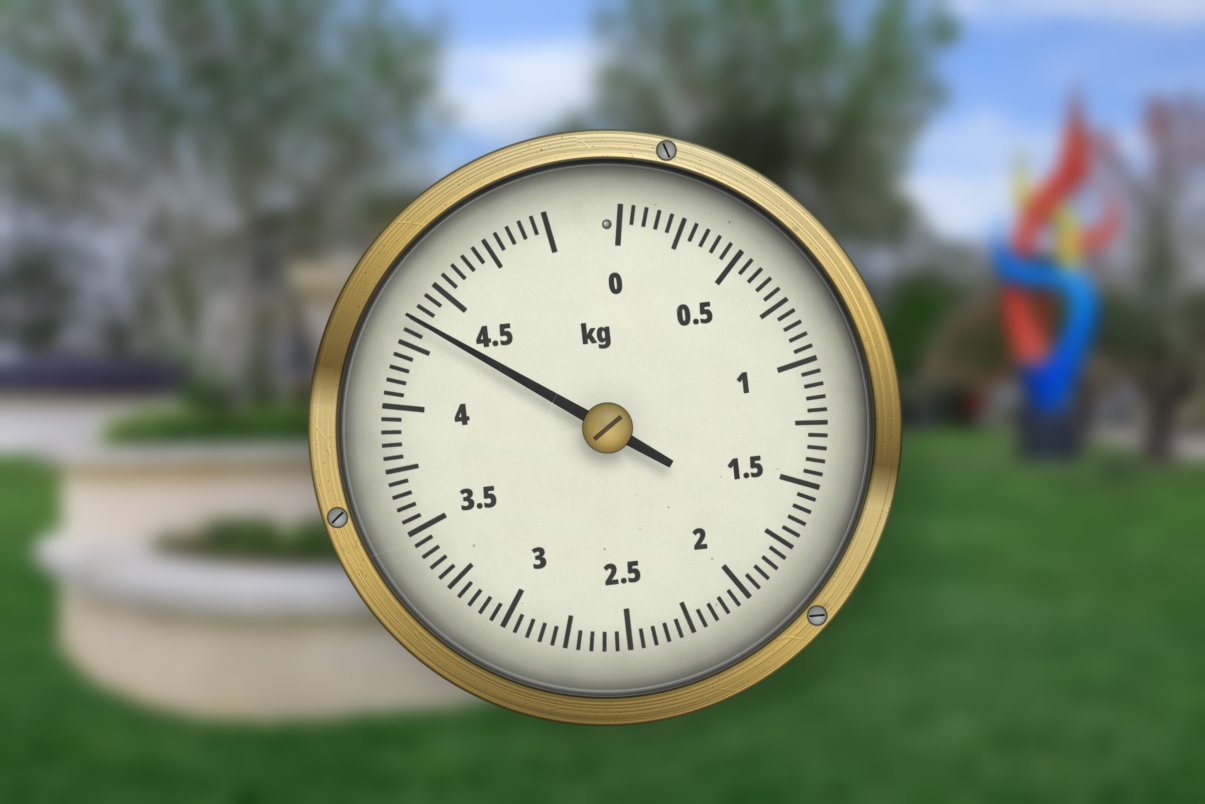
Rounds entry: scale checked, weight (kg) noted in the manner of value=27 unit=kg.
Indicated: value=4.35 unit=kg
